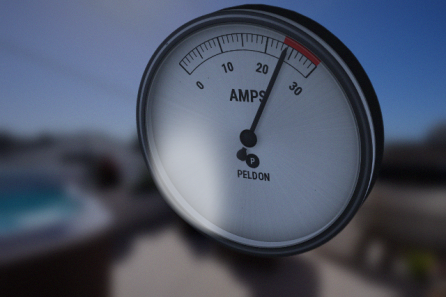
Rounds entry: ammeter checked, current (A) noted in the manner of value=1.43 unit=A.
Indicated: value=24 unit=A
